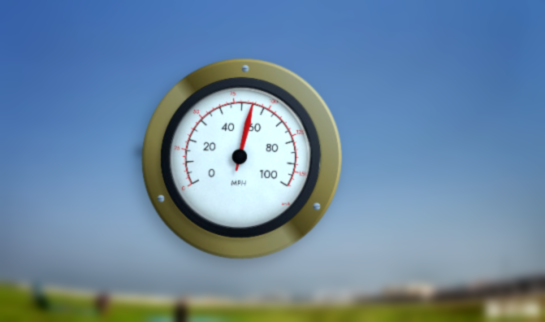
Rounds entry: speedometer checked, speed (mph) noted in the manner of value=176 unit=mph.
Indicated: value=55 unit=mph
